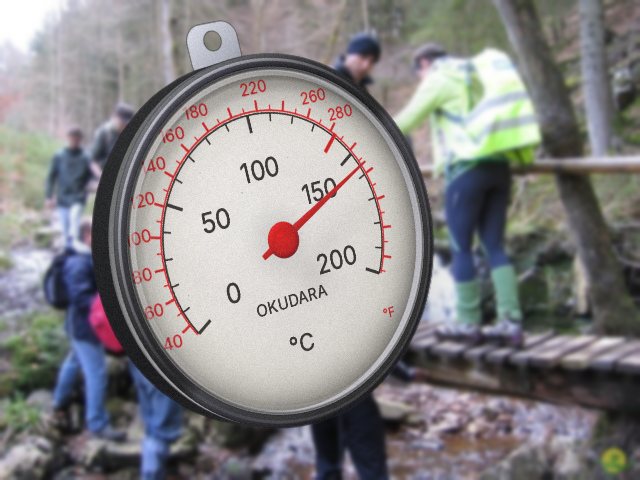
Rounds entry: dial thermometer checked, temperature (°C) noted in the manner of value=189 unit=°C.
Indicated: value=155 unit=°C
